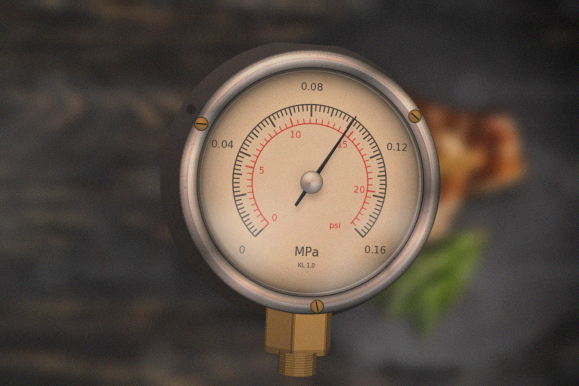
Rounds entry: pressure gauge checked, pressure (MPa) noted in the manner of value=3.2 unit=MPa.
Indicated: value=0.1 unit=MPa
